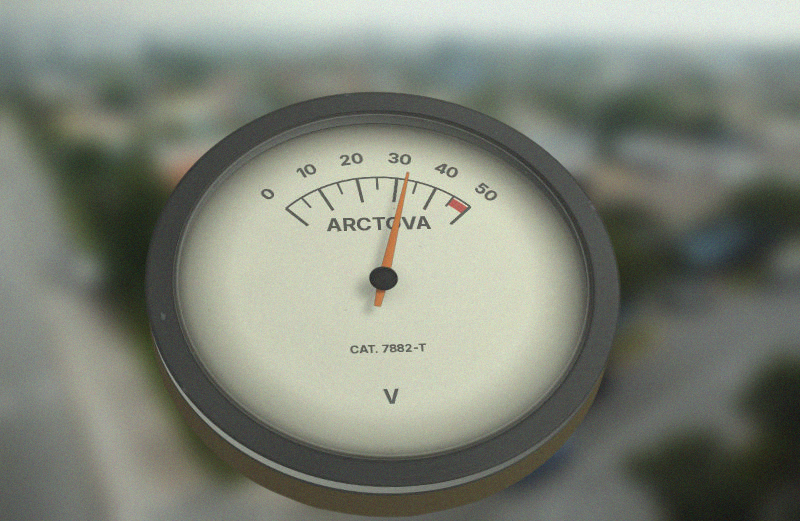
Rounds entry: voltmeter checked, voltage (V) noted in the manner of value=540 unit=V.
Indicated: value=32.5 unit=V
